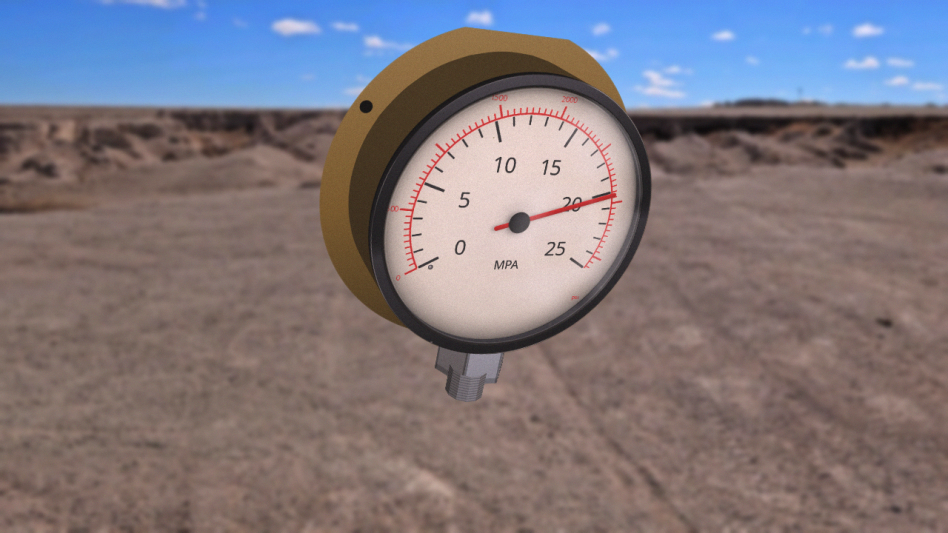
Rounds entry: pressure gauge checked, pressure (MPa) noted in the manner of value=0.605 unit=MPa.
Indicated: value=20 unit=MPa
